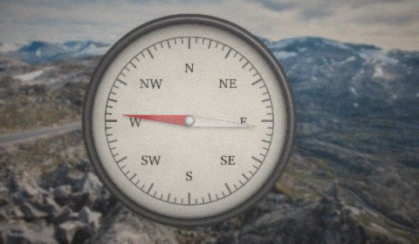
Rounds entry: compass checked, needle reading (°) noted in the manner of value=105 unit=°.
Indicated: value=275 unit=°
